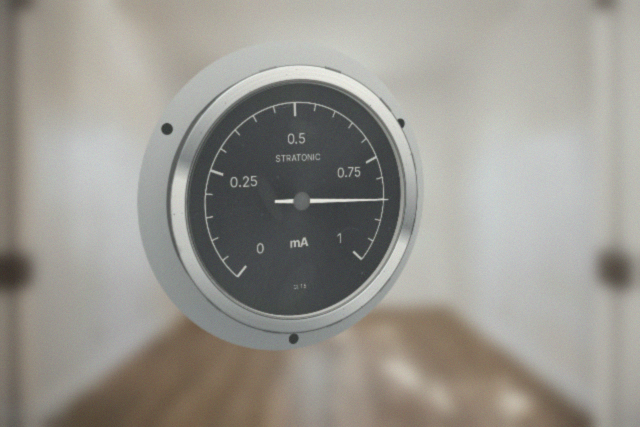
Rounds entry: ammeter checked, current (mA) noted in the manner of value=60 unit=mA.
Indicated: value=0.85 unit=mA
